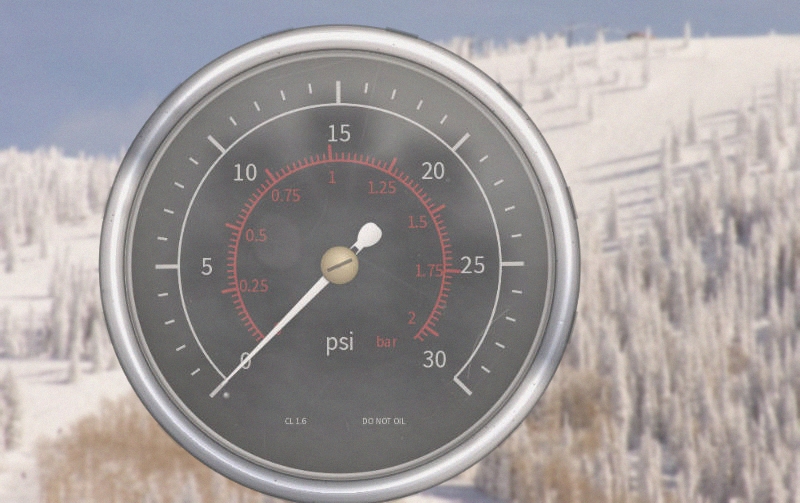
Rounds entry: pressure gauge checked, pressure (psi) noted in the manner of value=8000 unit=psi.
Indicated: value=0 unit=psi
